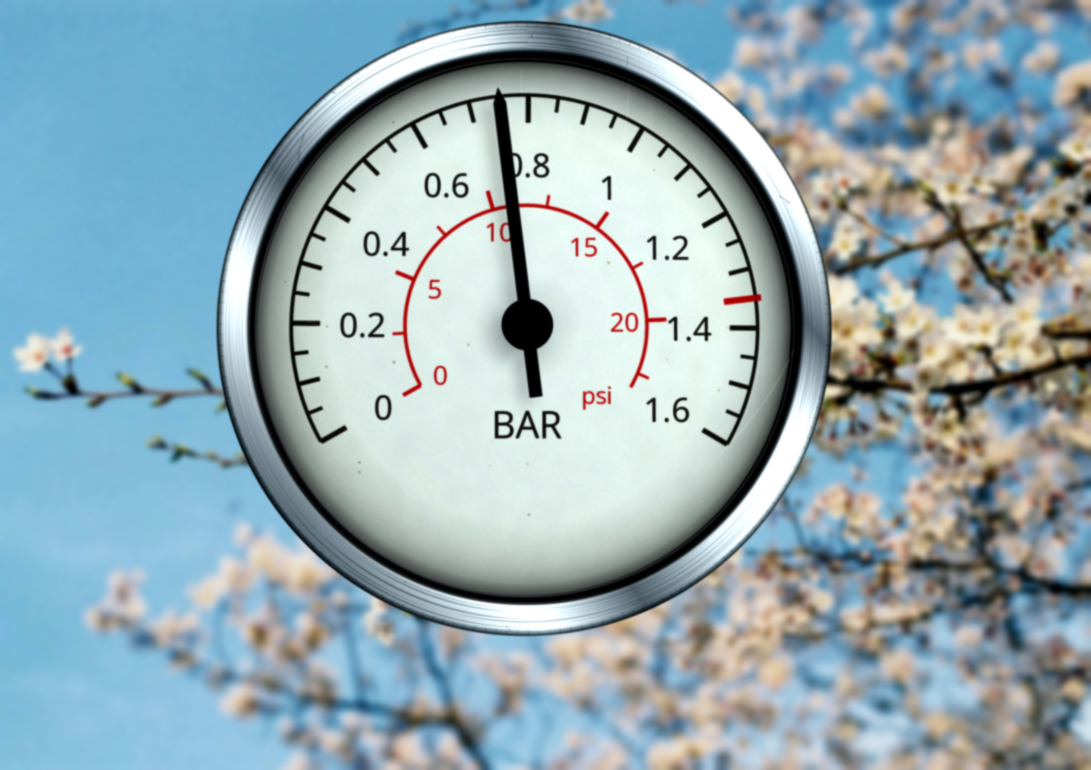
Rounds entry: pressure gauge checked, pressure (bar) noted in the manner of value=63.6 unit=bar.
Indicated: value=0.75 unit=bar
